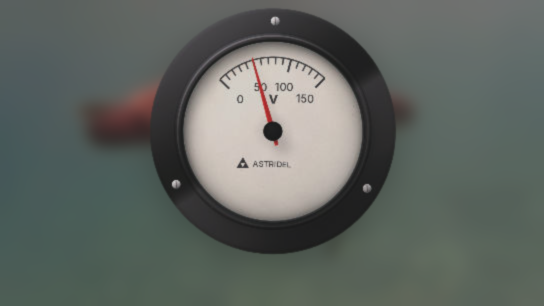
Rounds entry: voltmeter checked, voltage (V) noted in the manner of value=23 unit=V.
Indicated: value=50 unit=V
